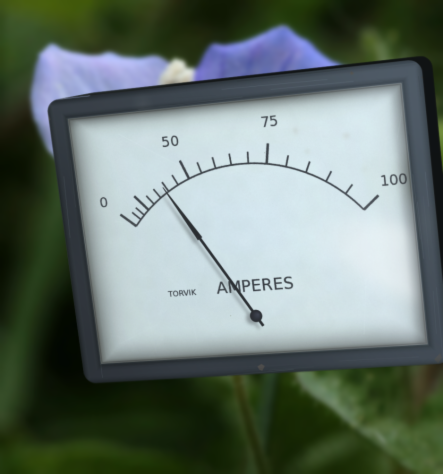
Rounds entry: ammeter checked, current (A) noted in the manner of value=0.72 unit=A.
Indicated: value=40 unit=A
